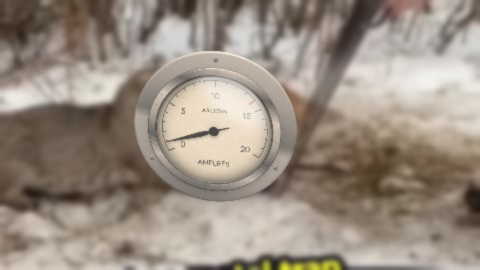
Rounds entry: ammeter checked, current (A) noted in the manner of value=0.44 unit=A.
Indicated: value=1 unit=A
